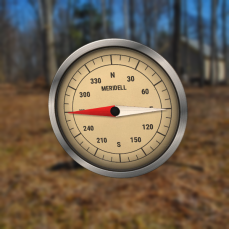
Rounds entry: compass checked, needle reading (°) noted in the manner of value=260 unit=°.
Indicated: value=270 unit=°
